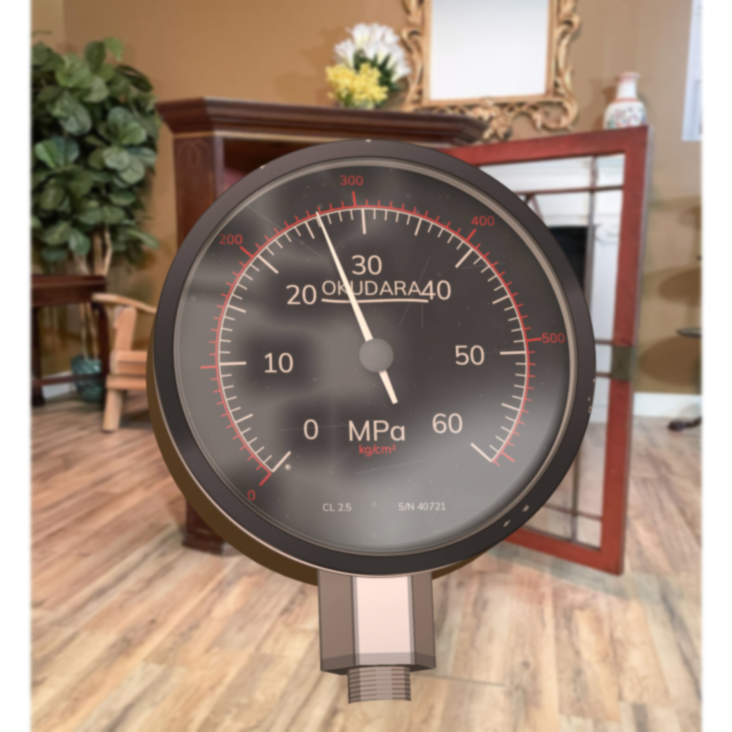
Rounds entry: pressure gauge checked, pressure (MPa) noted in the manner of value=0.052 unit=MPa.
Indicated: value=26 unit=MPa
